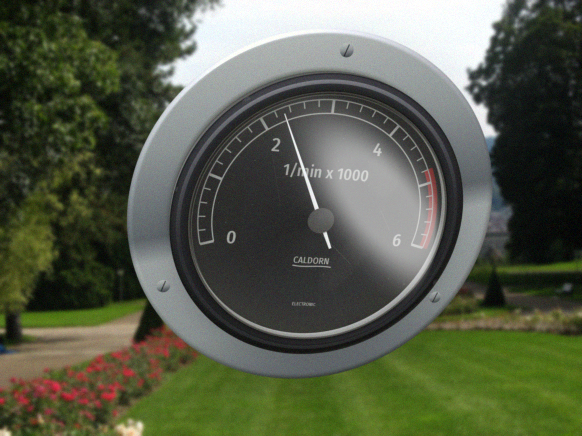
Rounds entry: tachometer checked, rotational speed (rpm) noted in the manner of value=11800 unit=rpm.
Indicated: value=2300 unit=rpm
